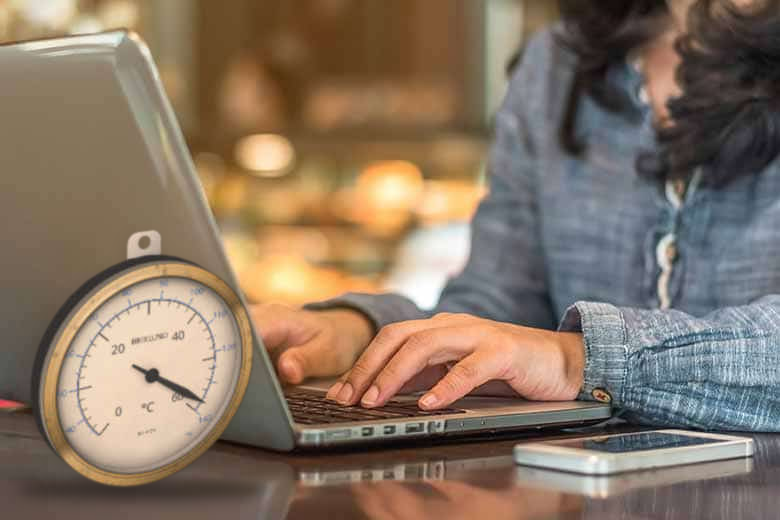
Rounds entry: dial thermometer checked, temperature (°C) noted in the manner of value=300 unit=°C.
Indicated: value=58 unit=°C
